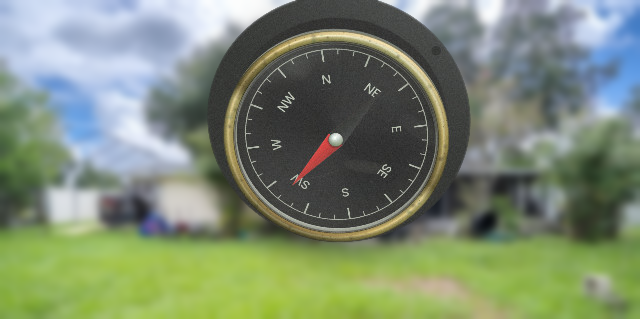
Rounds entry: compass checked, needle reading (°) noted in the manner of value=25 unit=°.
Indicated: value=230 unit=°
